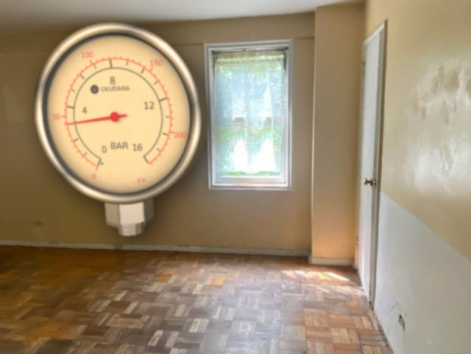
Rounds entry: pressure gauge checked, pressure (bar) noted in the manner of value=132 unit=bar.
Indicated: value=3 unit=bar
